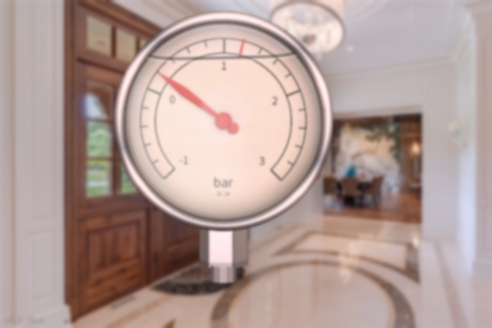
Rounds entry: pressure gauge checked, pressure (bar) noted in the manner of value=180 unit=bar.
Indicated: value=0.2 unit=bar
